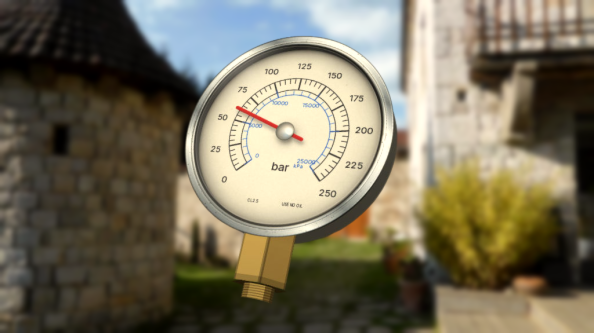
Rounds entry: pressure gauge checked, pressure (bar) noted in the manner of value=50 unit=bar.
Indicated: value=60 unit=bar
